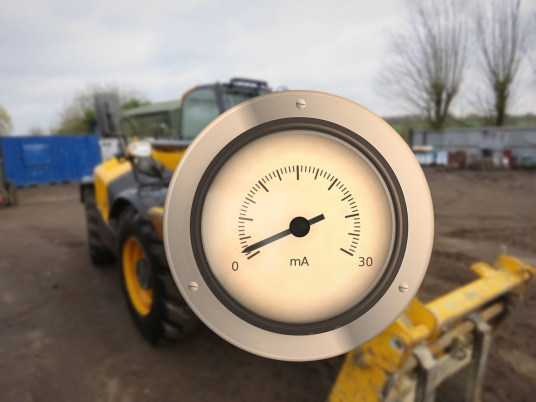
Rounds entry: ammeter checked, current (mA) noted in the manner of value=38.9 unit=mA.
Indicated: value=1 unit=mA
